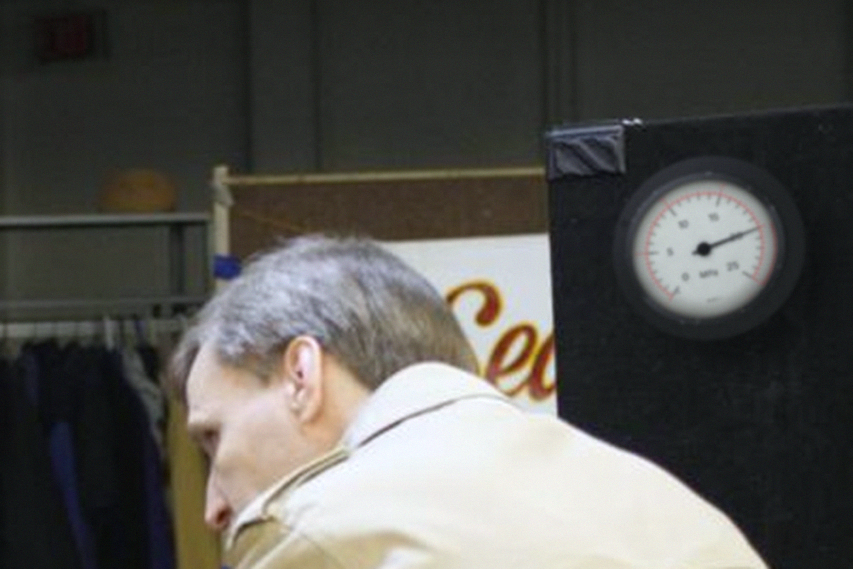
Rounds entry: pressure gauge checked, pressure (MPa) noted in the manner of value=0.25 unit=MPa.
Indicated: value=20 unit=MPa
